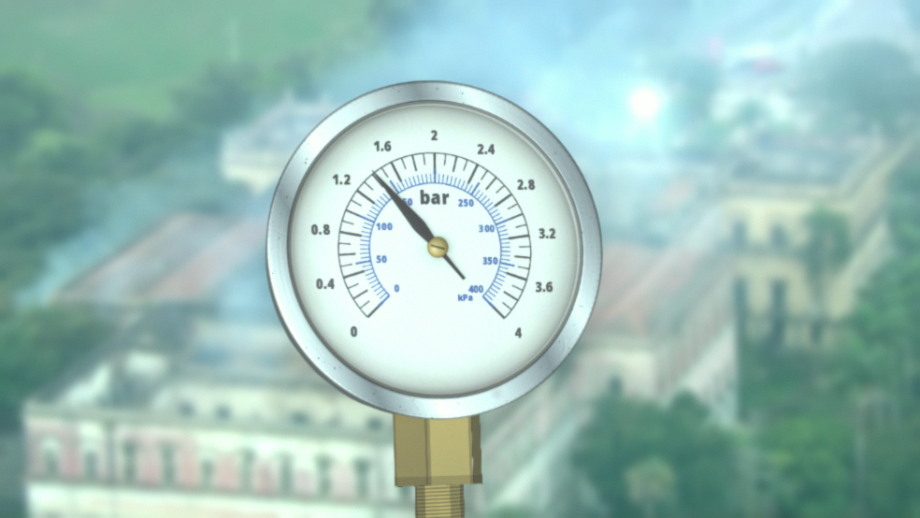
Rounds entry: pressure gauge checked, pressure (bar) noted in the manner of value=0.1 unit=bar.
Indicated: value=1.4 unit=bar
